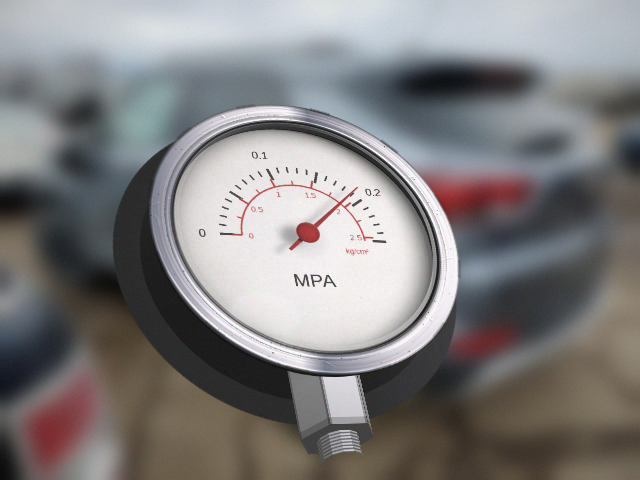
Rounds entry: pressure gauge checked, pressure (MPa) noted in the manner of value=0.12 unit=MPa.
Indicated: value=0.19 unit=MPa
